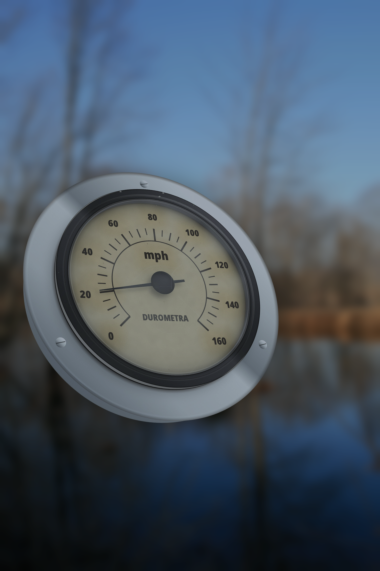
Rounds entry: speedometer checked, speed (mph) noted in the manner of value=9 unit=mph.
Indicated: value=20 unit=mph
